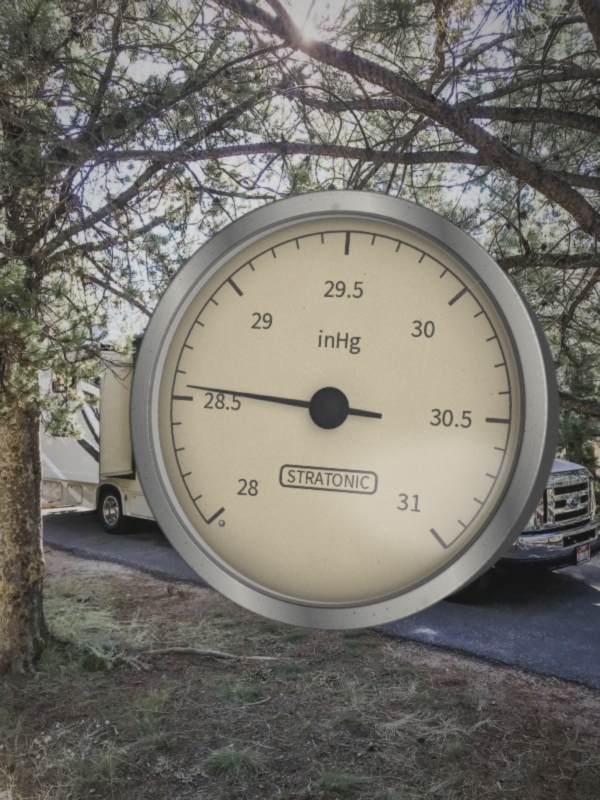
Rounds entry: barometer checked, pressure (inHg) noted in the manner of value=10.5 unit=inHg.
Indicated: value=28.55 unit=inHg
